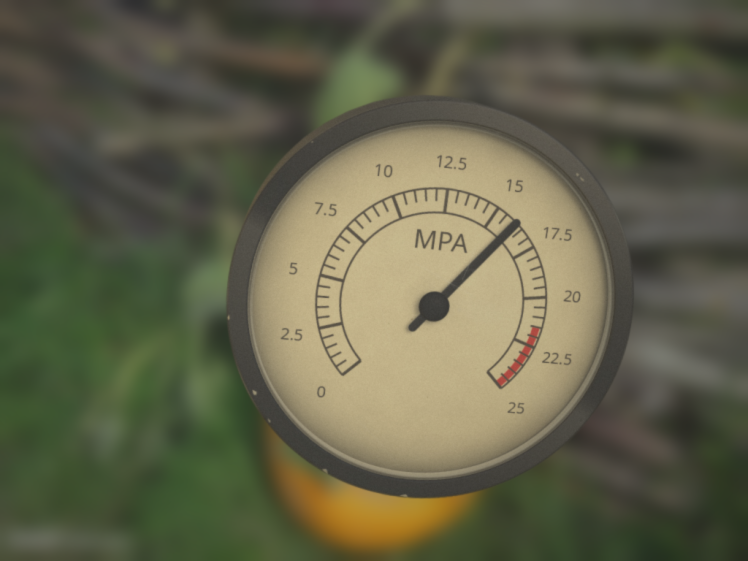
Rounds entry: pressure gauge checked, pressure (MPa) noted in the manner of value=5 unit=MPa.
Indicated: value=16 unit=MPa
